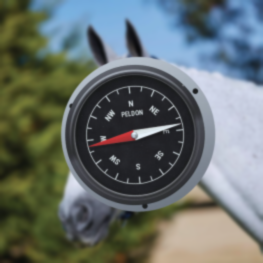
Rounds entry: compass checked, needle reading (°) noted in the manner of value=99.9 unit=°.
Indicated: value=262.5 unit=°
